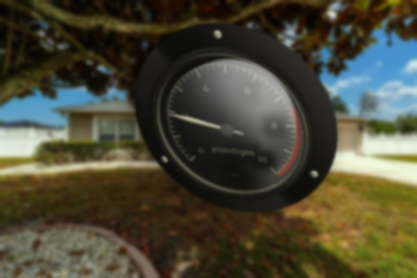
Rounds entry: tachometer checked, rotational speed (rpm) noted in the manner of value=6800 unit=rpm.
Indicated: value=2000 unit=rpm
